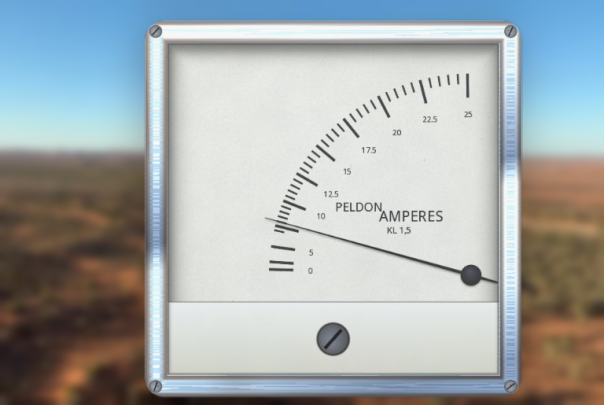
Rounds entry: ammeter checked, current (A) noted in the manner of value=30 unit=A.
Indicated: value=8 unit=A
